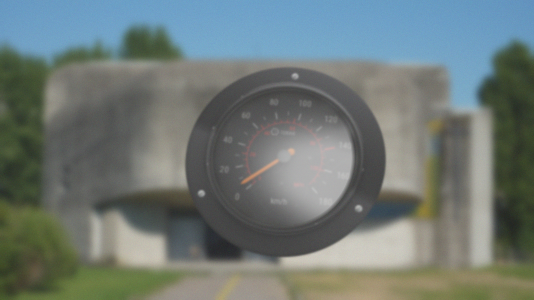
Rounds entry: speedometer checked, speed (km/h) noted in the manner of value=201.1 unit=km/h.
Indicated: value=5 unit=km/h
